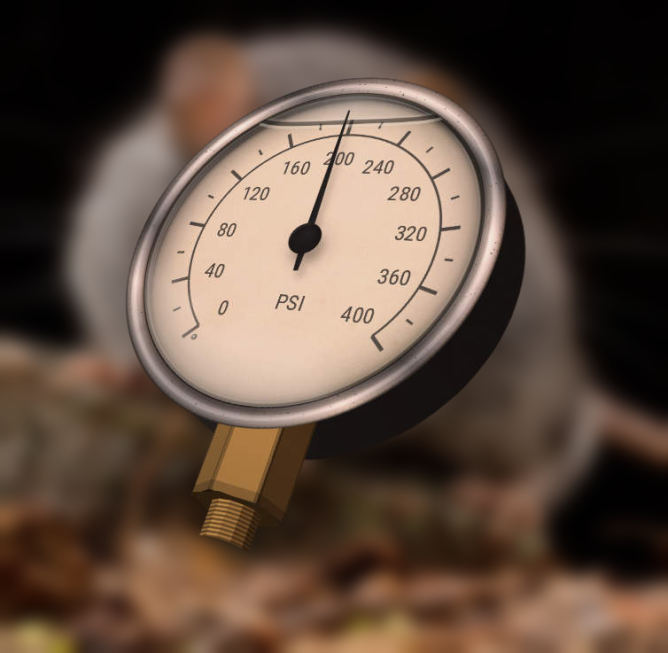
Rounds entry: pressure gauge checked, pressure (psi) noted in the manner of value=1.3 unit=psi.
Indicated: value=200 unit=psi
